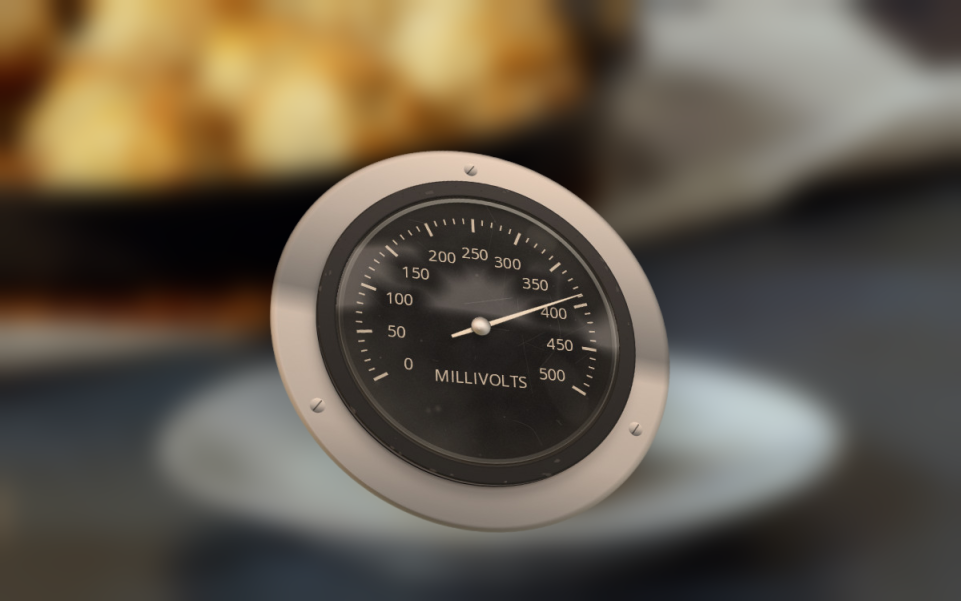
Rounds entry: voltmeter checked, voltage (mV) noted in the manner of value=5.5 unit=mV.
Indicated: value=390 unit=mV
